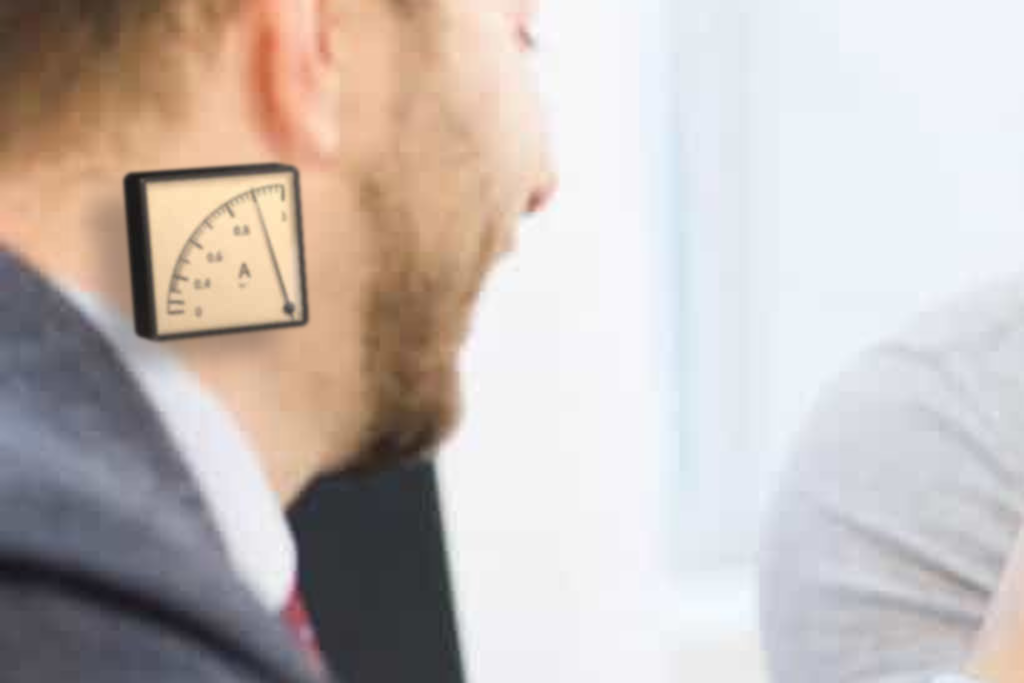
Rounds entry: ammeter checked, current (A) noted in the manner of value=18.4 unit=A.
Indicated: value=0.9 unit=A
